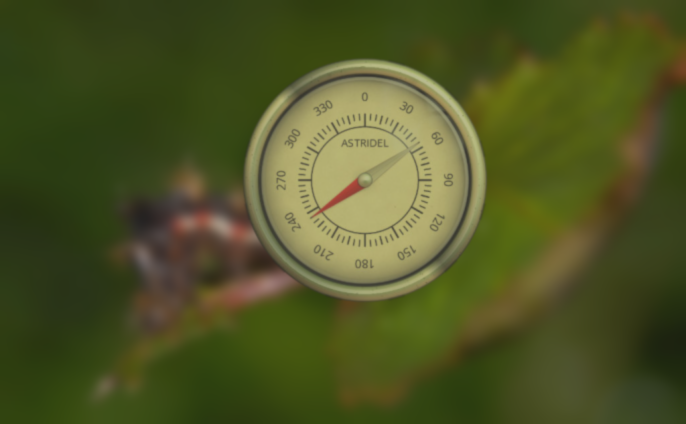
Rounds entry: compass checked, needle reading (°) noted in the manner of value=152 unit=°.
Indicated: value=235 unit=°
